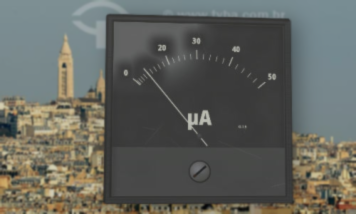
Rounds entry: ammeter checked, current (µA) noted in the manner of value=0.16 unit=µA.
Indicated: value=10 unit=µA
